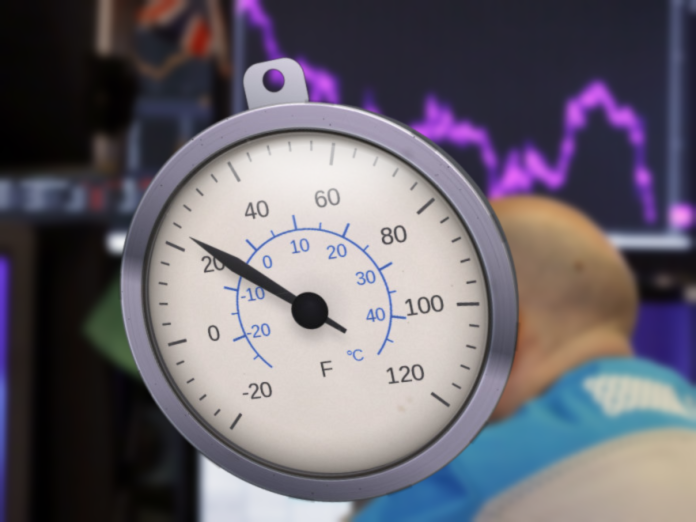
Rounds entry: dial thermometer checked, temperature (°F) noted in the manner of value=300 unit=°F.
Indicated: value=24 unit=°F
